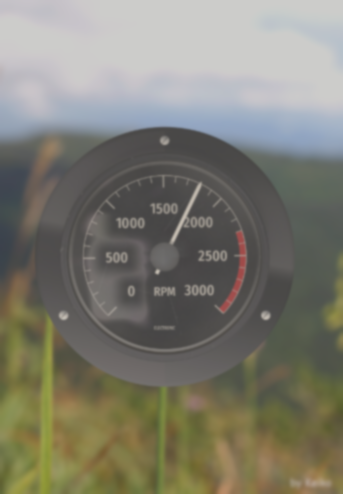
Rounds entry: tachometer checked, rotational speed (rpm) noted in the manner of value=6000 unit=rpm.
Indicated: value=1800 unit=rpm
